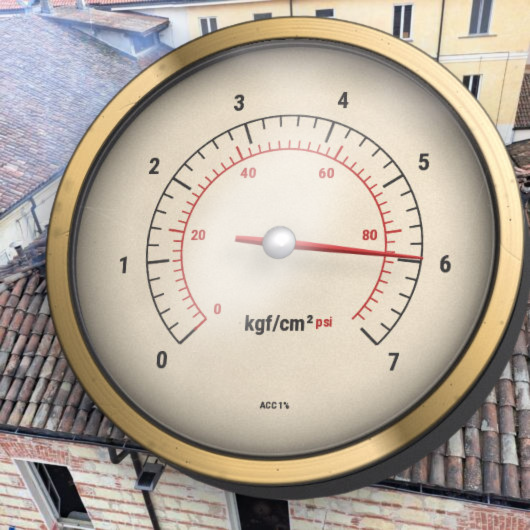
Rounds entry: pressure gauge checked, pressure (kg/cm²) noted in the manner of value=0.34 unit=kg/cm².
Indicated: value=6 unit=kg/cm²
